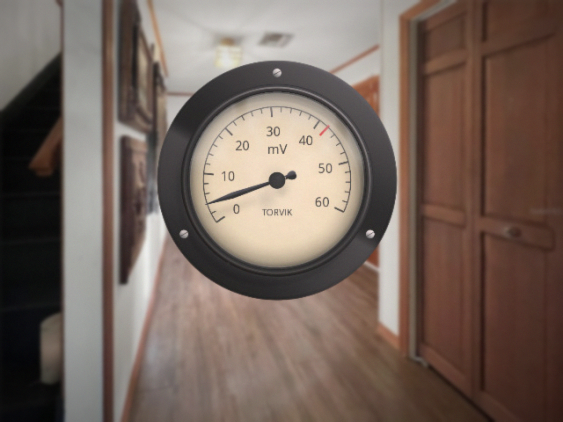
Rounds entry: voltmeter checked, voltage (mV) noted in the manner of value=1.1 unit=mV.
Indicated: value=4 unit=mV
